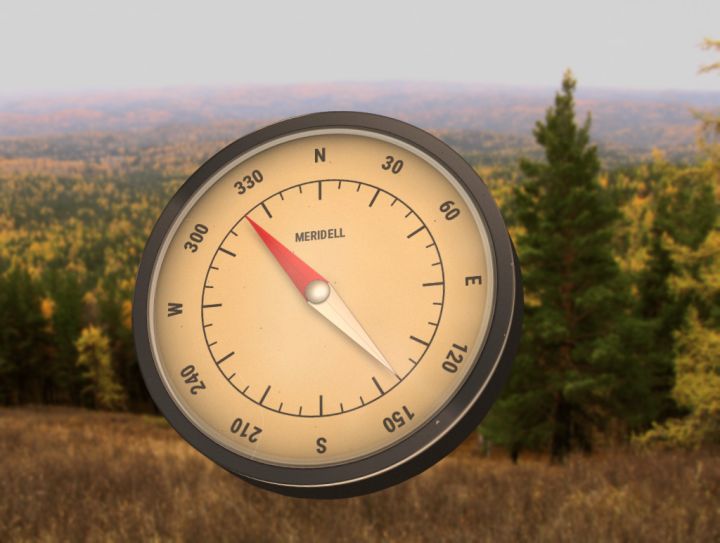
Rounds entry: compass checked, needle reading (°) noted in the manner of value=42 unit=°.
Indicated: value=320 unit=°
